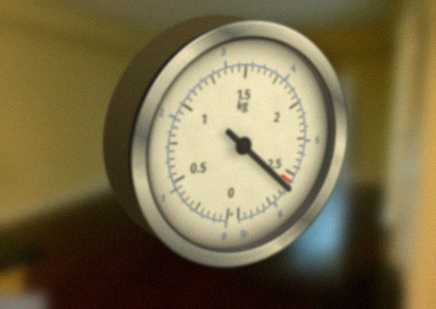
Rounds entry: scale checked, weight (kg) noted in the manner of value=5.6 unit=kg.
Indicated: value=2.6 unit=kg
